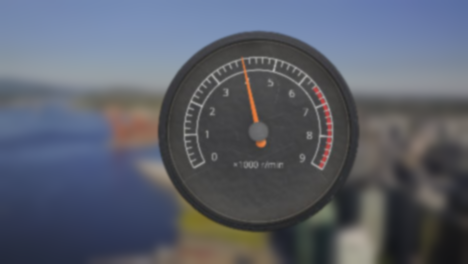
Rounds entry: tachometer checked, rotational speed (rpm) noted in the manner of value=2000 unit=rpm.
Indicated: value=4000 unit=rpm
